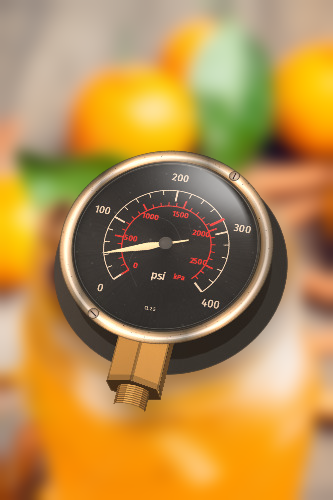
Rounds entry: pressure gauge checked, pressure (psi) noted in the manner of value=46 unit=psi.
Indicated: value=40 unit=psi
